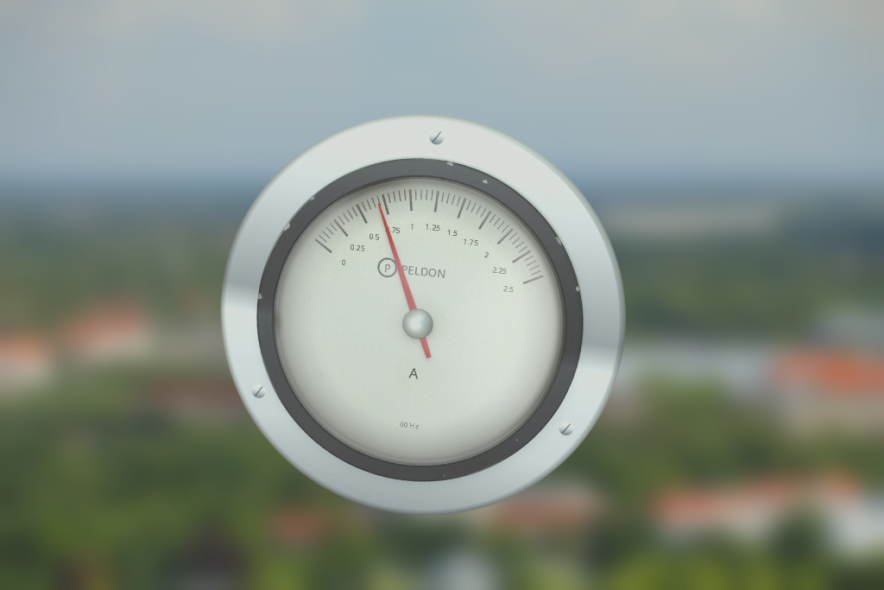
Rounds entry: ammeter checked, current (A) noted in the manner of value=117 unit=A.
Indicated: value=0.7 unit=A
